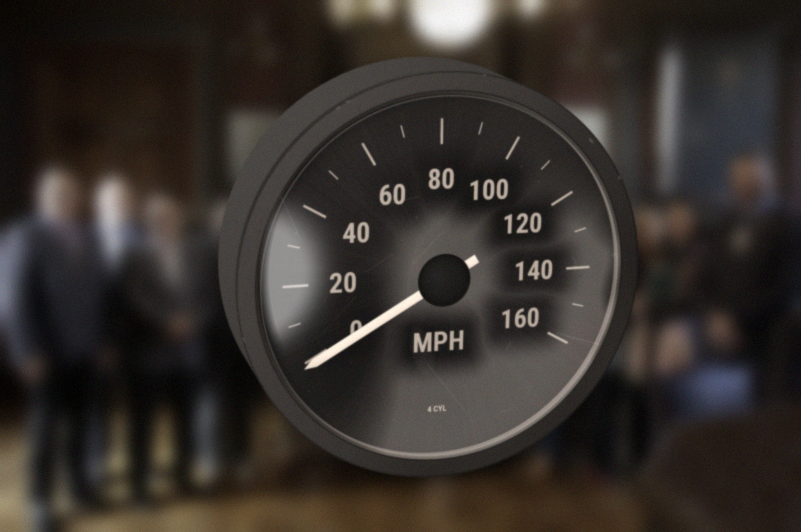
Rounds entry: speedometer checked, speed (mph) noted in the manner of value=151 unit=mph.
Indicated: value=0 unit=mph
